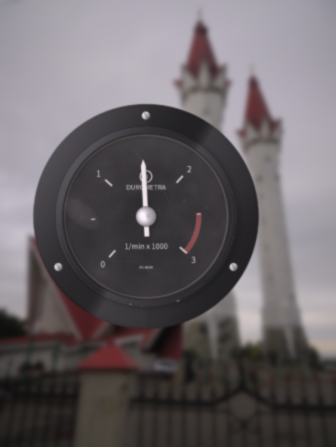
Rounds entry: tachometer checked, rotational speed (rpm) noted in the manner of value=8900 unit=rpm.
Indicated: value=1500 unit=rpm
